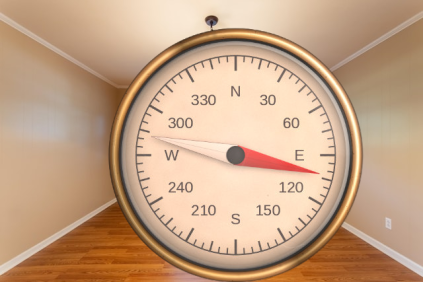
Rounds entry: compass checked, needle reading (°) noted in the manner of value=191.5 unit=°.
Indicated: value=102.5 unit=°
